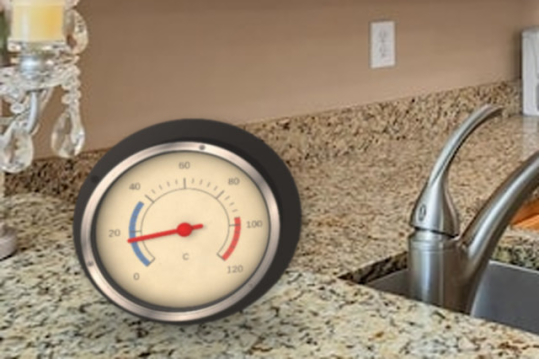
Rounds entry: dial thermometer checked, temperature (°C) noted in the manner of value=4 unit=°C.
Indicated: value=16 unit=°C
